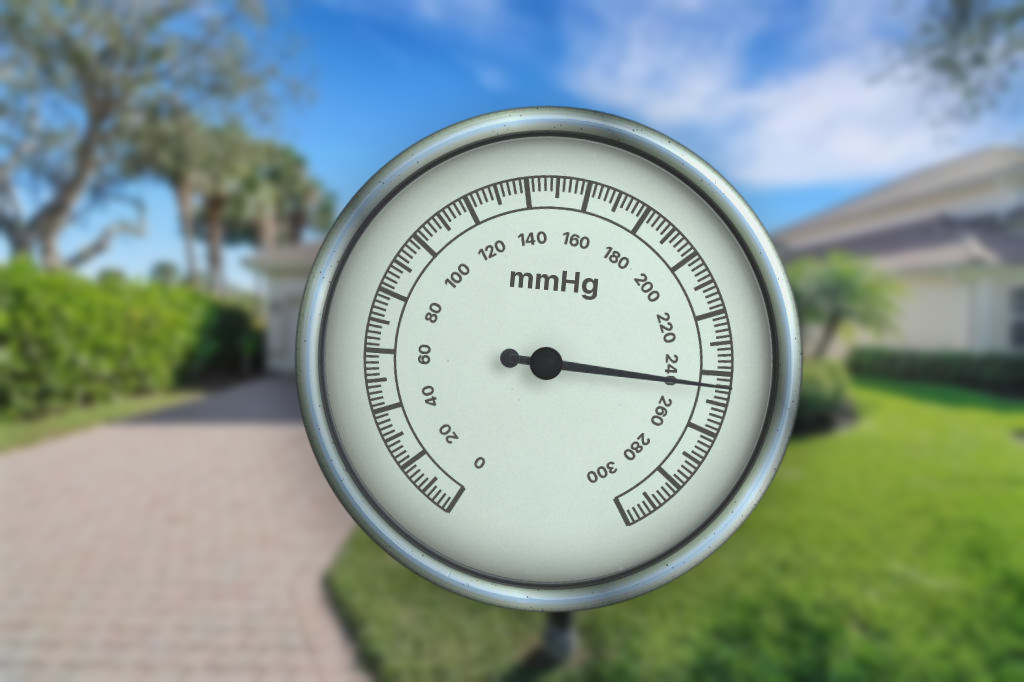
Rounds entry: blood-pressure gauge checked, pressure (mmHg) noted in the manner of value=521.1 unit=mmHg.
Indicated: value=244 unit=mmHg
